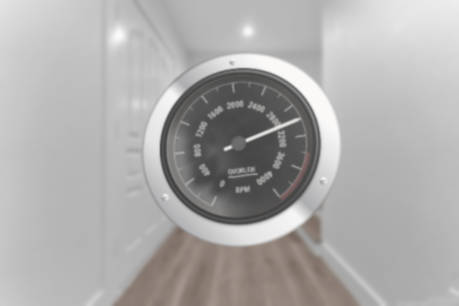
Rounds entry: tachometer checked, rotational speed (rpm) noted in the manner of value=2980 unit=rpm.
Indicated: value=3000 unit=rpm
